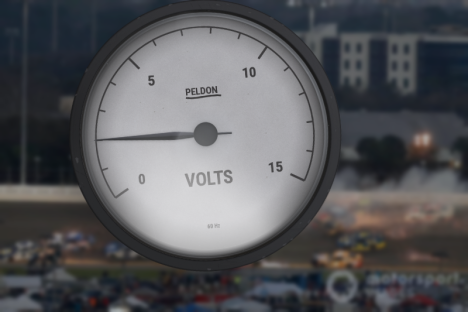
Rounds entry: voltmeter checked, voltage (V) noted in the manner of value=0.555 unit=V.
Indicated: value=2 unit=V
